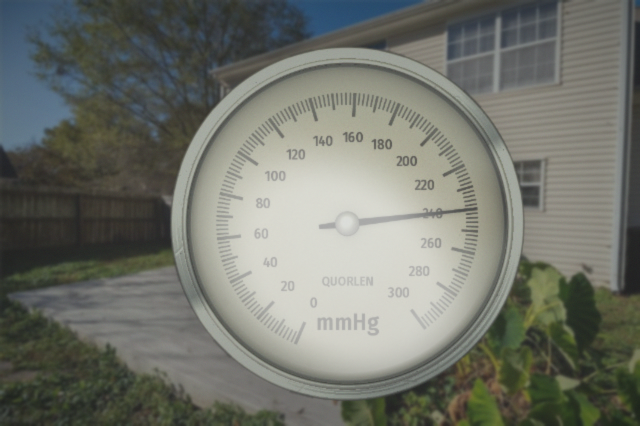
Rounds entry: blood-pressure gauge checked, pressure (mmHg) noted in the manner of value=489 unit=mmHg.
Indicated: value=240 unit=mmHg
